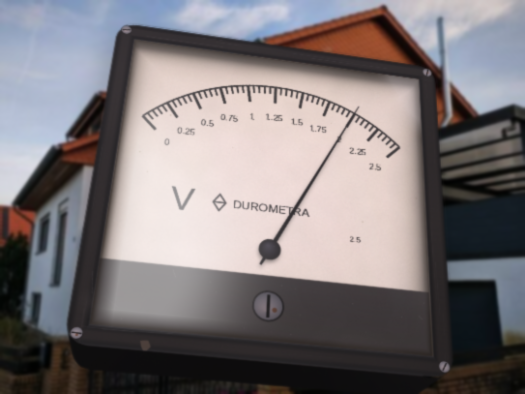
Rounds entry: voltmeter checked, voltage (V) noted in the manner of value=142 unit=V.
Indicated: value=2 unit=V
